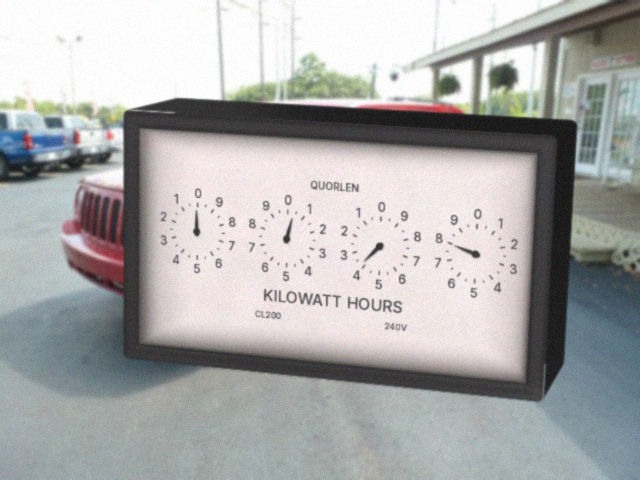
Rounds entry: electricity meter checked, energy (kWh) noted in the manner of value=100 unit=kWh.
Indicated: value=38 unit=kWh
